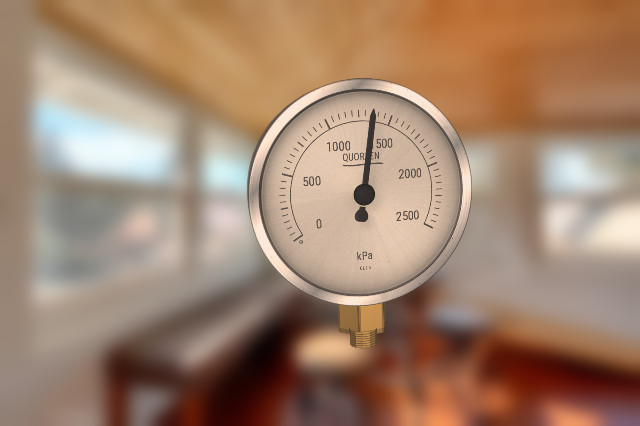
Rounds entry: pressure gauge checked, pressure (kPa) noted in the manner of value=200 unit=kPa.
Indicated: value=1350 unit=kPa
